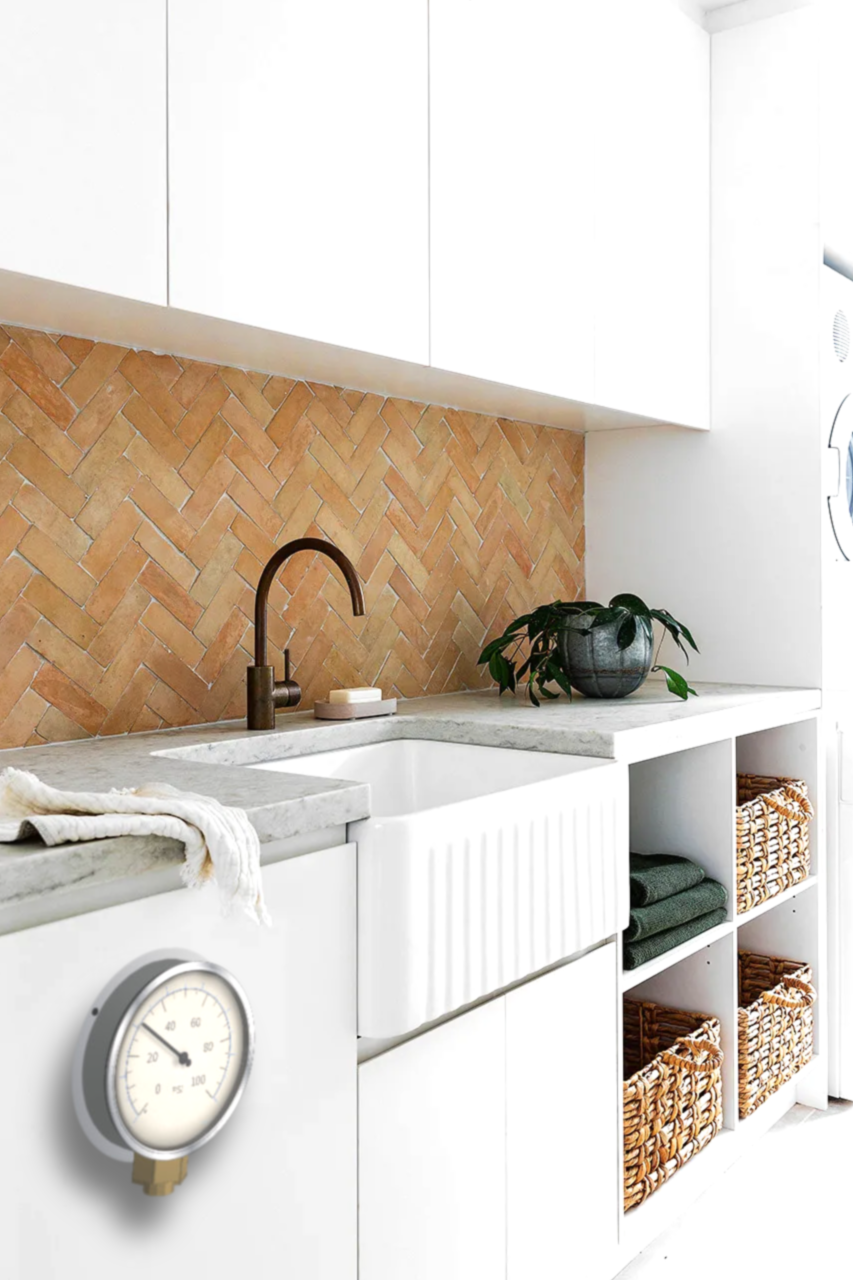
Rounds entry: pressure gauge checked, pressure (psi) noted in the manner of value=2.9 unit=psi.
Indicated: value=30 unit=psi
